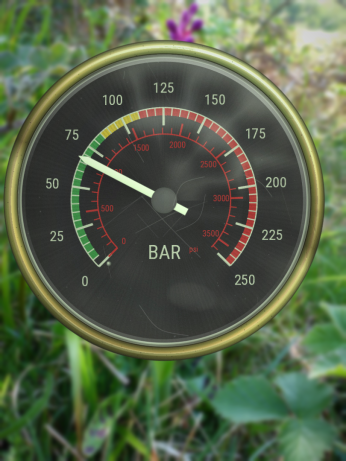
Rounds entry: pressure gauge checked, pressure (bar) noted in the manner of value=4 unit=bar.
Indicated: value=67.5 unit=bar
